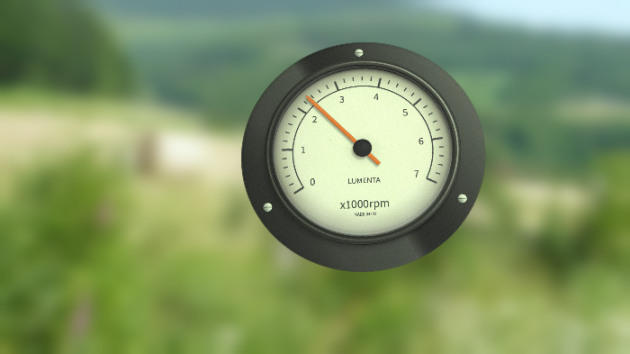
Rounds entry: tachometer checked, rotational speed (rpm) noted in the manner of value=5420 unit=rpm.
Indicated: value=2300 unit=rpm
